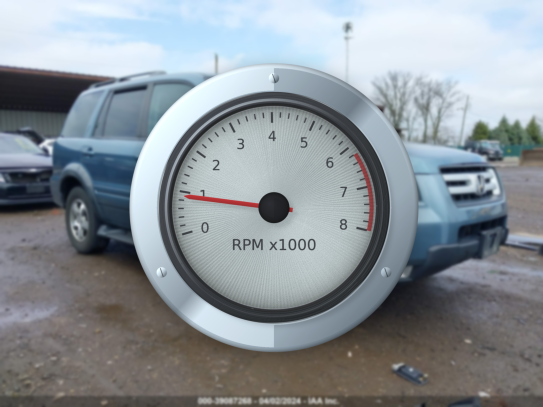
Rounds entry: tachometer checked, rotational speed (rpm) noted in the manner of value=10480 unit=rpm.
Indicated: value=900 unit=rpm
